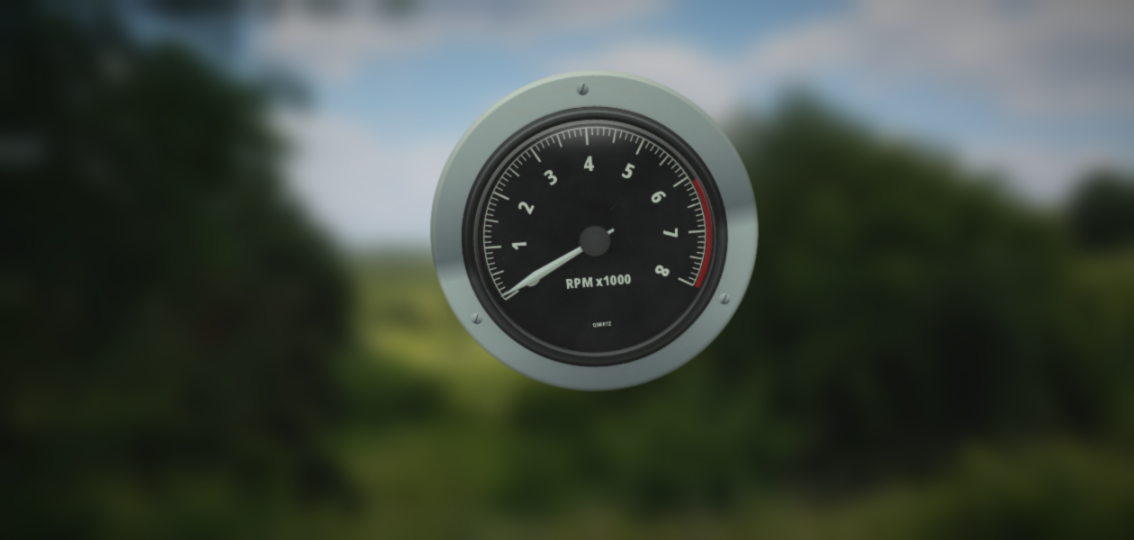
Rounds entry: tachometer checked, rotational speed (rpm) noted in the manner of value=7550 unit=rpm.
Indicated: value=100 unit=rpm
